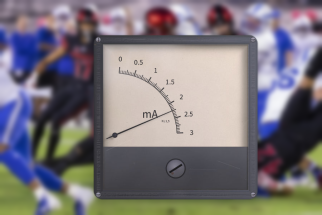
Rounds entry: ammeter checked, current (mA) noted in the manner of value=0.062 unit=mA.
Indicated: value=2.25 unit=mA
